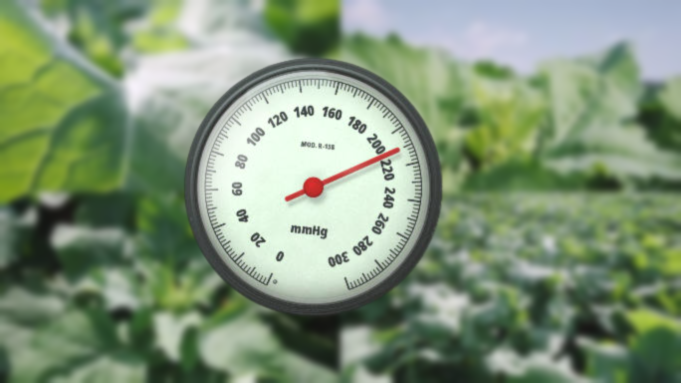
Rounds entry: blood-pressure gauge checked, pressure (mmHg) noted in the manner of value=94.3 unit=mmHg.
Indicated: value=210 unit=mmHg
